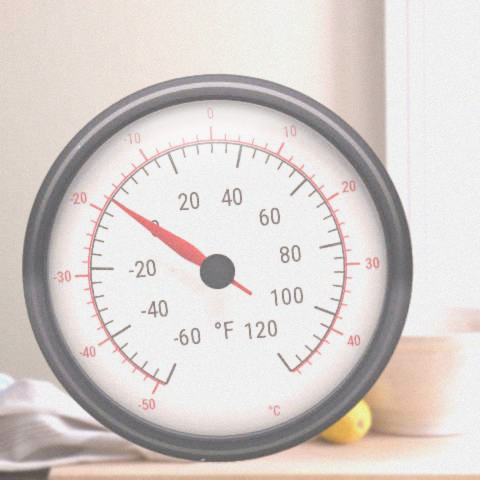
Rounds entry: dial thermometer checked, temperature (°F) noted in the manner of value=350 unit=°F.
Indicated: value=0 unit=°F
